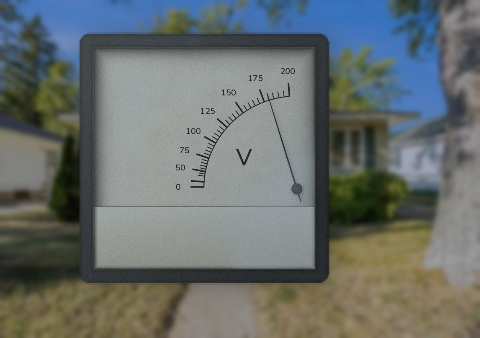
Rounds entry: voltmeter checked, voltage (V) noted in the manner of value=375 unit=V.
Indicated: value=180 unit=V
